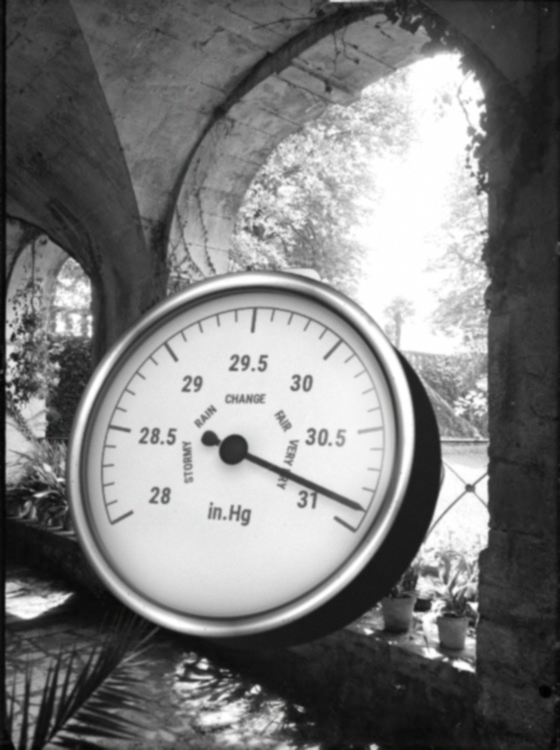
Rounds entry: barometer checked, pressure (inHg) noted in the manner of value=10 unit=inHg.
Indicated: value=30.9 unit=inHg
